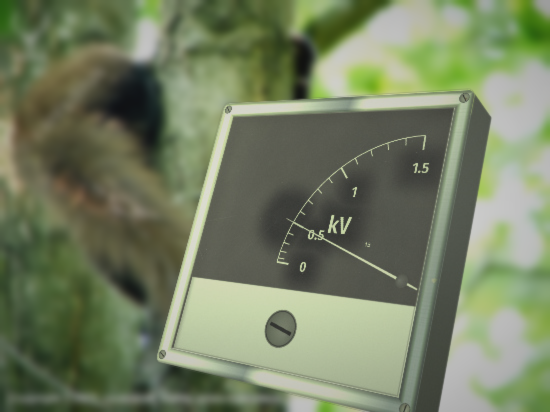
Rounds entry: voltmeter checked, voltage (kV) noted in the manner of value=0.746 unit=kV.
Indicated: value=0.5 unit=kV
